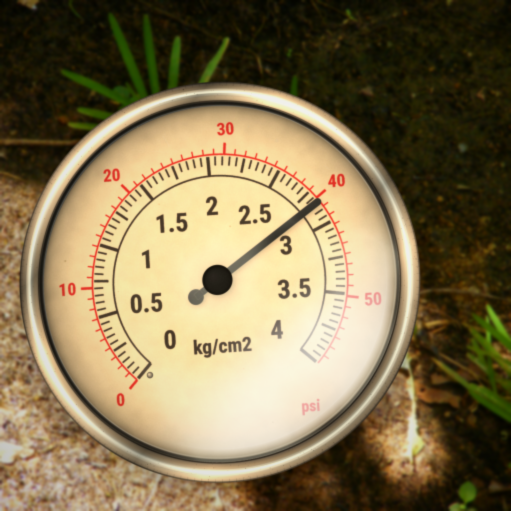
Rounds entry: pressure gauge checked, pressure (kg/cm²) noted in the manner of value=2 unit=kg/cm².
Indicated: value=2.85 unit=kg/cm²
